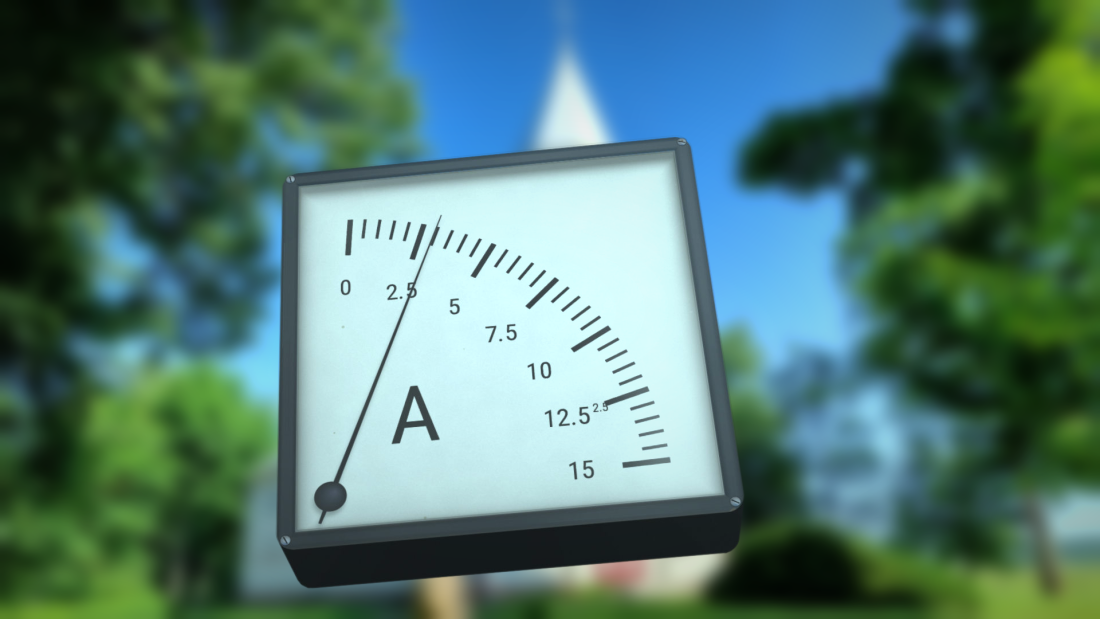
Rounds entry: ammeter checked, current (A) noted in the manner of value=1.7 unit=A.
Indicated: value=3 unit=A
